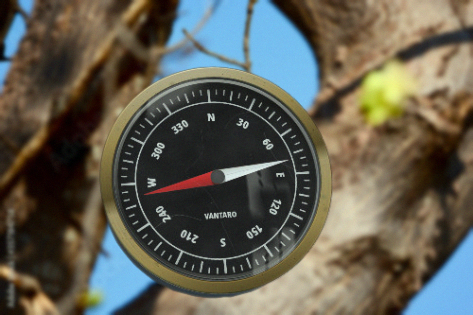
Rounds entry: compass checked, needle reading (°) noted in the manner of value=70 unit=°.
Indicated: value=260 unit=°
